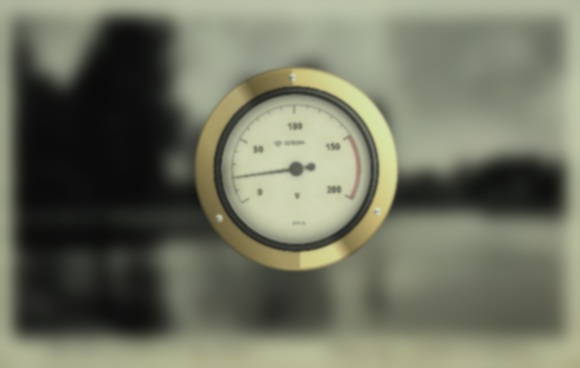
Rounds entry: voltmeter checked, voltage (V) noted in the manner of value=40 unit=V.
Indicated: value=20 unit=V
